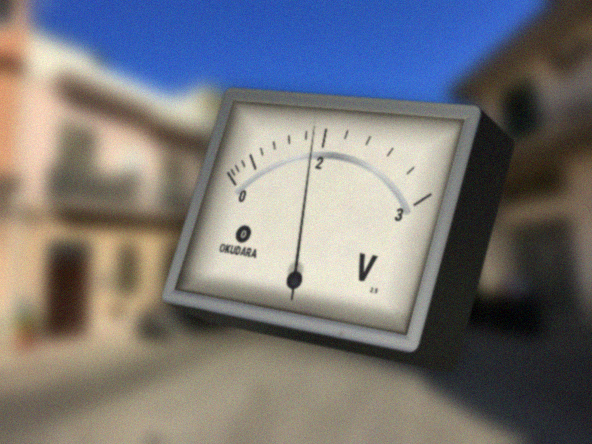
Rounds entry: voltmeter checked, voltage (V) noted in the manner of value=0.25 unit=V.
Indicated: value=1.9 unit=V
